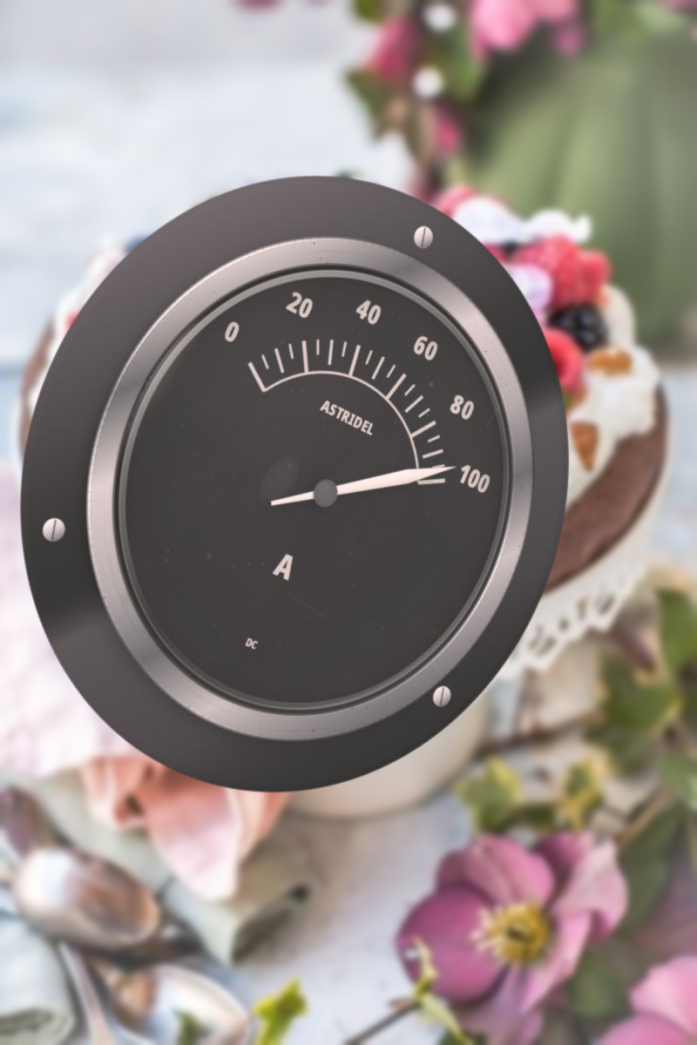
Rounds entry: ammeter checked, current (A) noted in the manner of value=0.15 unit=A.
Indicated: value=95 unit=A
